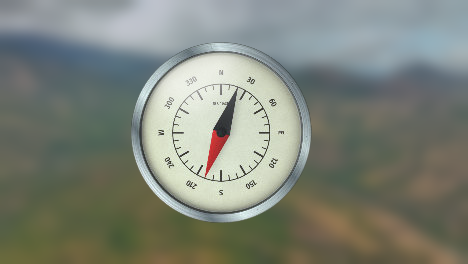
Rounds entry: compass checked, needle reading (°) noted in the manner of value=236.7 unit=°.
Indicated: value=200 unit=°
